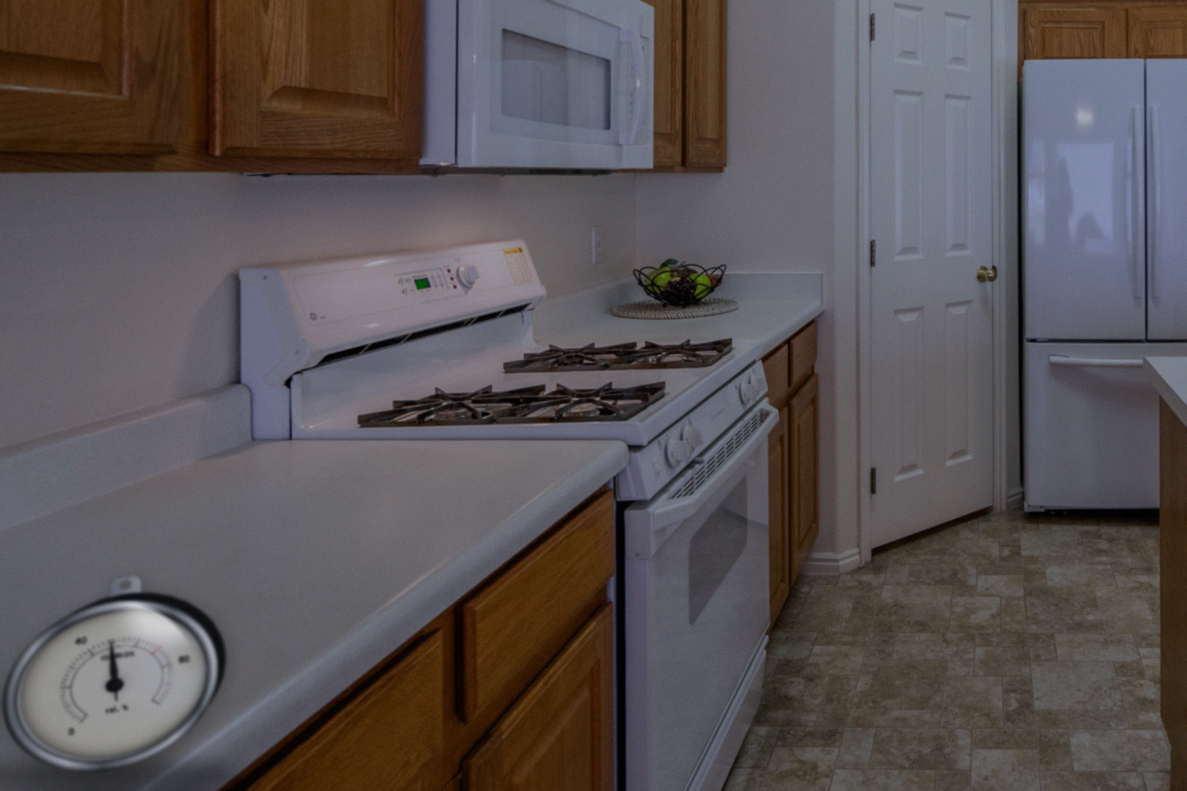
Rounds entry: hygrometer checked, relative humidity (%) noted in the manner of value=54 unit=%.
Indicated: value=50 unit=%
